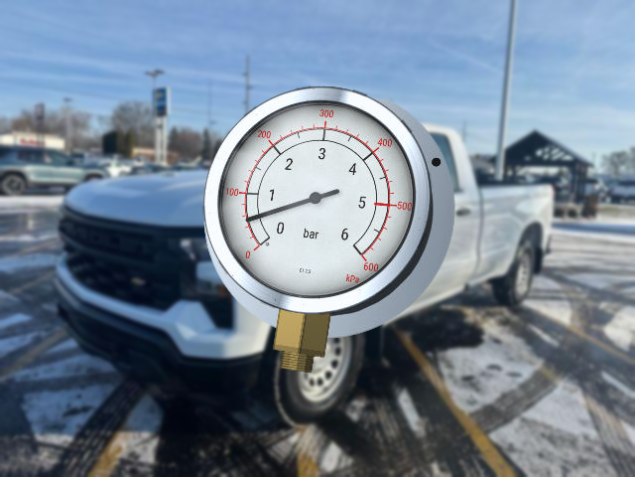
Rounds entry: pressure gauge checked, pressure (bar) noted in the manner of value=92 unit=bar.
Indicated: value=0.5 unit=bar
